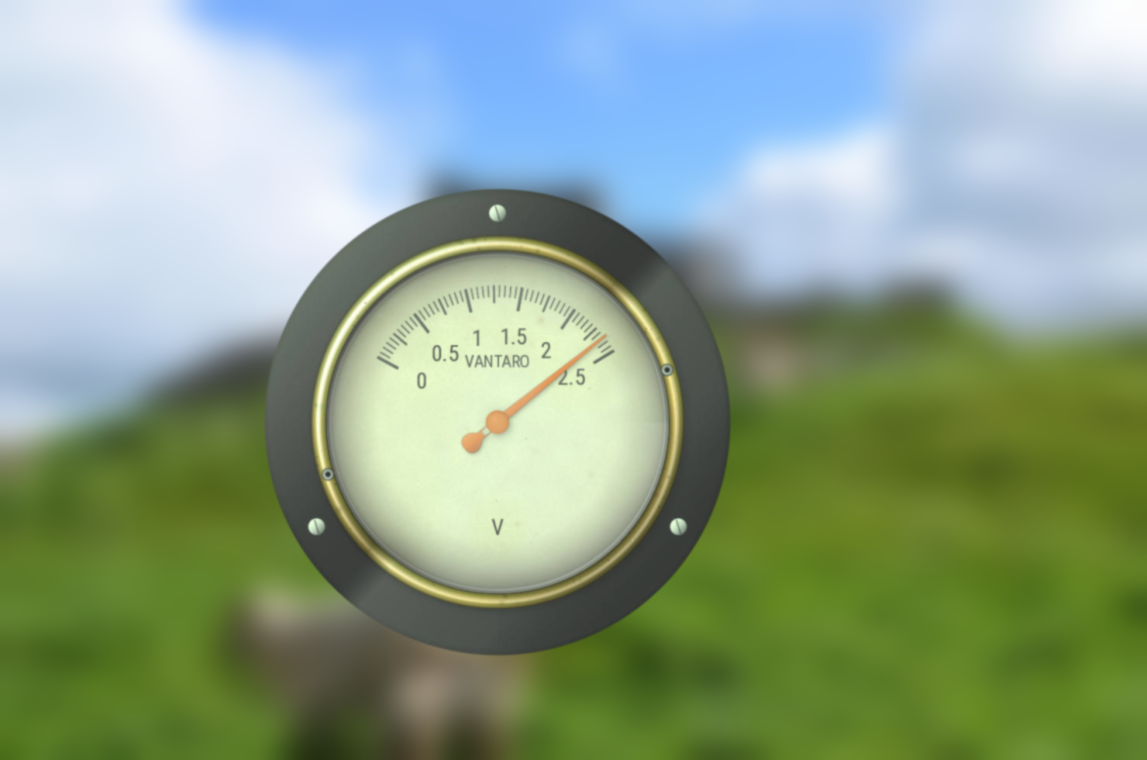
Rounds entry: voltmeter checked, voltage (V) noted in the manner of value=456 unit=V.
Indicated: value=2.35 unit=V
